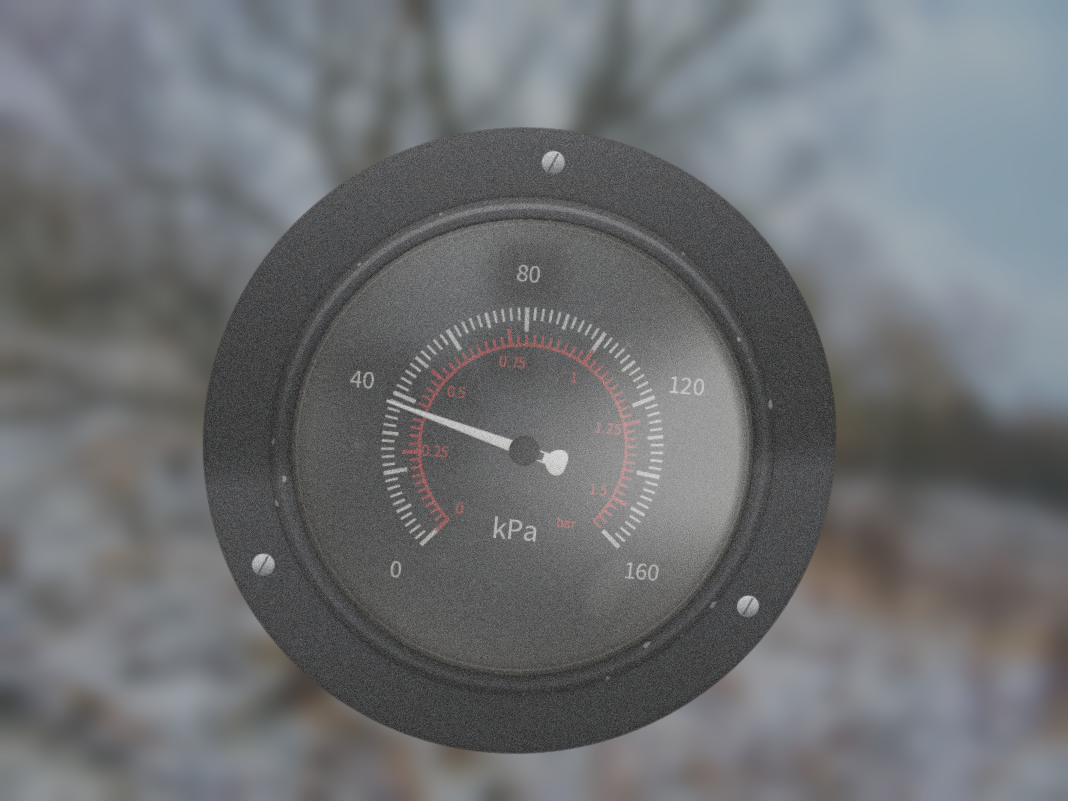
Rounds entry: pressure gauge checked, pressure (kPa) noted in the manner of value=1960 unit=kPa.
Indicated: value=38 unit=kPa
